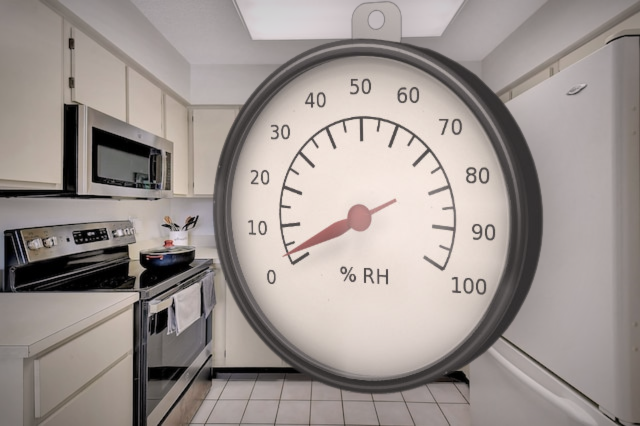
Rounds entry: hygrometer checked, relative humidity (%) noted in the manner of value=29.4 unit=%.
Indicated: value=2.5 unit=%
